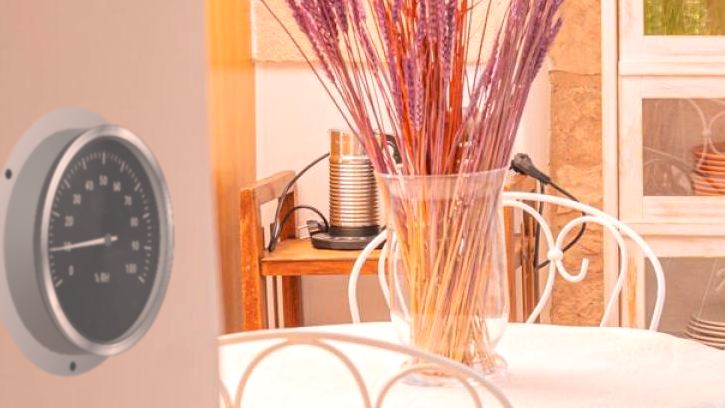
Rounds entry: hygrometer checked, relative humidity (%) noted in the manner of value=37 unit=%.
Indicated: value=10 unit=%
